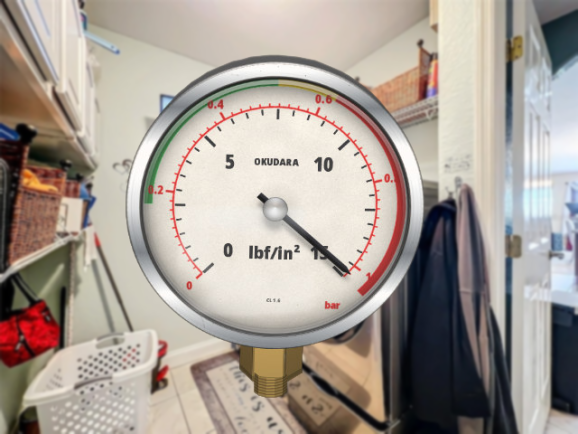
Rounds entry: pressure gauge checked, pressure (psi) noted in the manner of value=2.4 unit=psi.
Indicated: value=14.75 unit=psi
